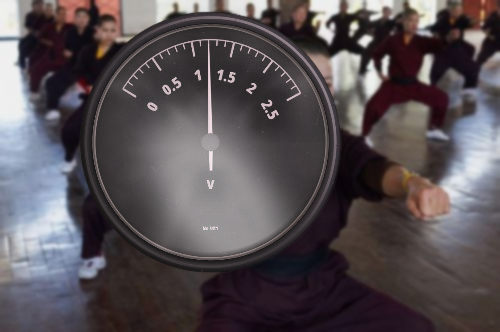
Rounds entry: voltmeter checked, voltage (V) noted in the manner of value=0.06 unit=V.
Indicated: value=1.2 unit=V
